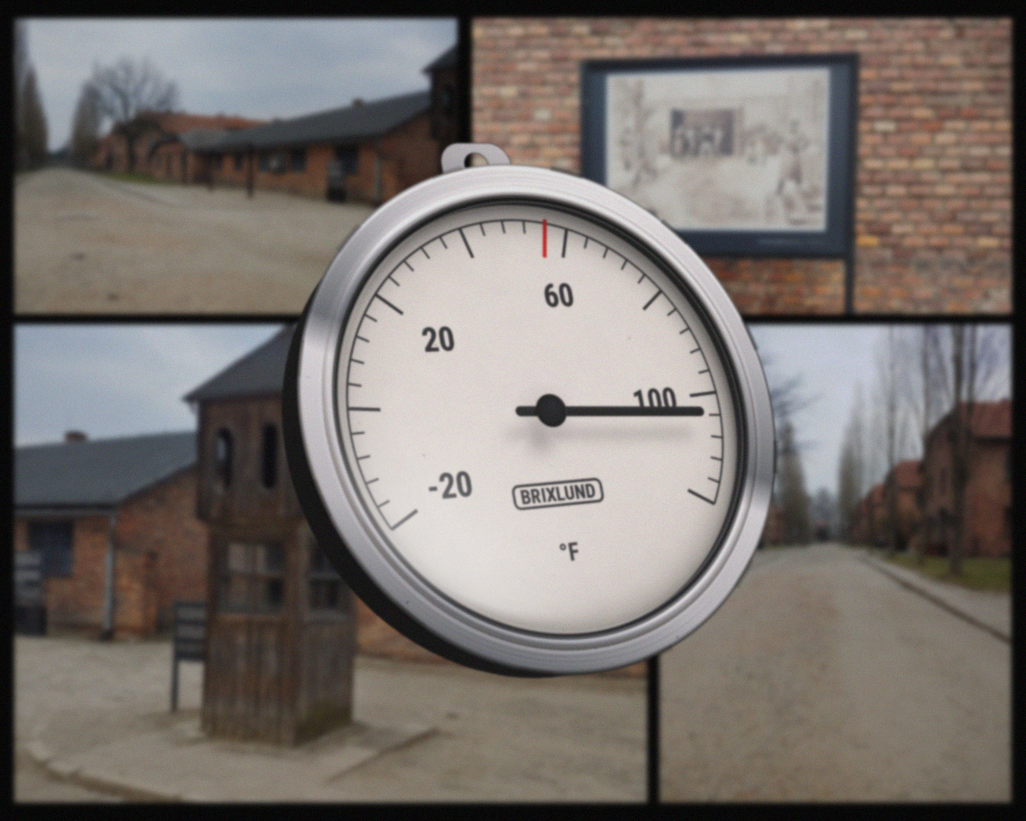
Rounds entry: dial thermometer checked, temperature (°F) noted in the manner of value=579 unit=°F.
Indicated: value=104 unit=°F
